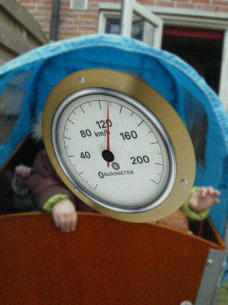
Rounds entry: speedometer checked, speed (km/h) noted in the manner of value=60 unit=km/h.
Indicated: value=130 unit=km/h
